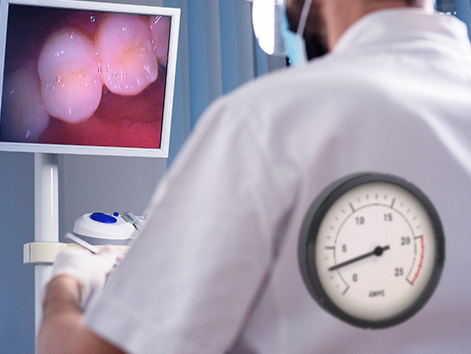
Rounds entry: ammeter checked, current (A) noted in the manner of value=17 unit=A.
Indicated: value=3 unit=A
